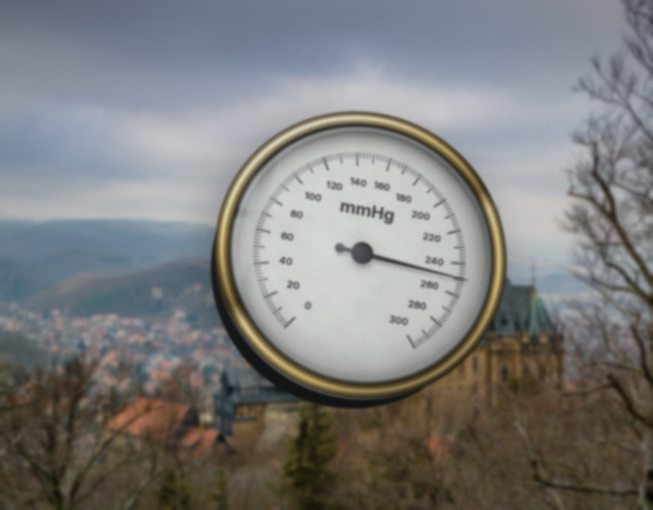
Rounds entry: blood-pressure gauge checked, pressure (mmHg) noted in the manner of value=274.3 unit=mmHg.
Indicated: value=250 unit=mmHg
